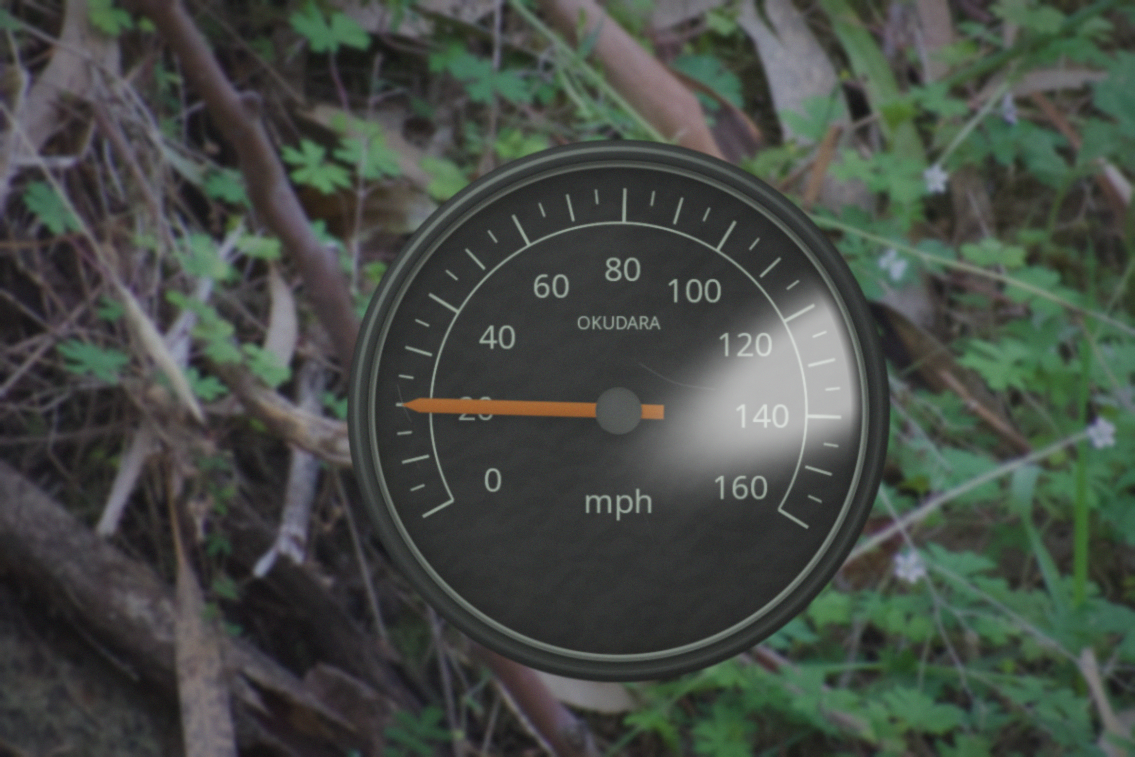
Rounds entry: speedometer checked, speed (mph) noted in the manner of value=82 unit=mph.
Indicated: value=20 unit=mph
